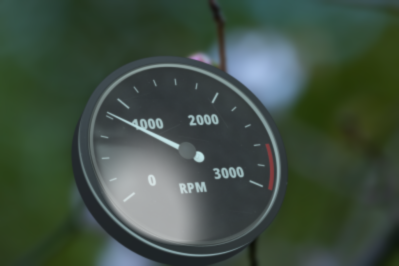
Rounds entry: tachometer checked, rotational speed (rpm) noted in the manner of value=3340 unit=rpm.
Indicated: value=800 unit=rpm
